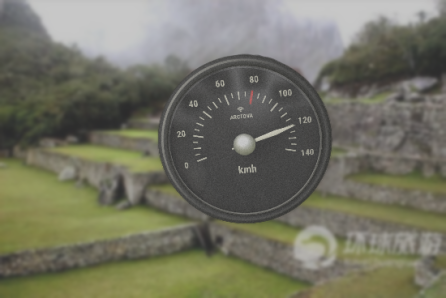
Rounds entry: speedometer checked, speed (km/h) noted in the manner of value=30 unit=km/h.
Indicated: value=120 unit=km/h
